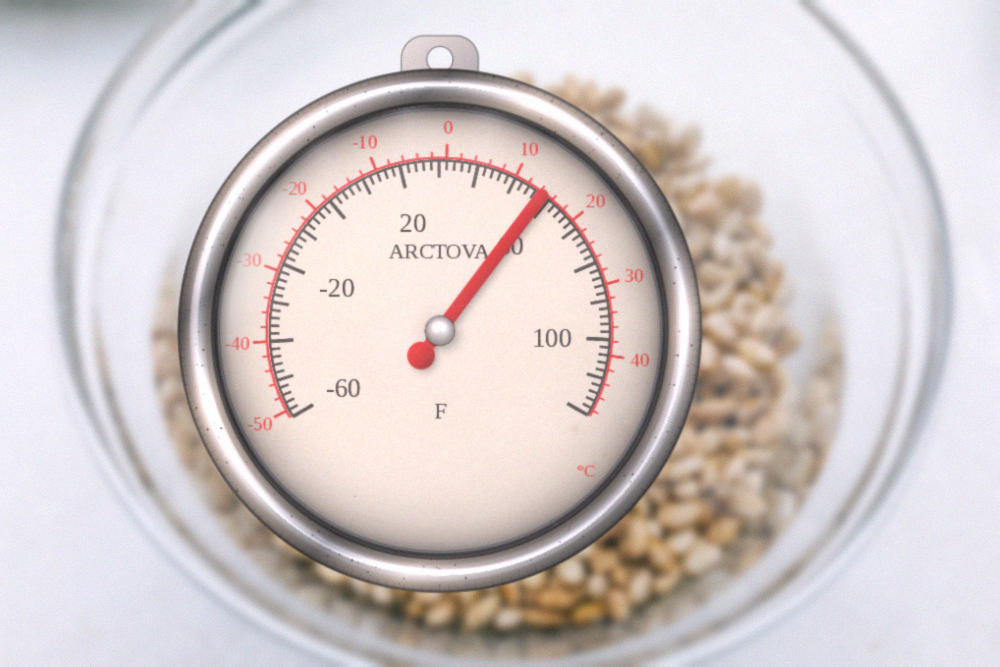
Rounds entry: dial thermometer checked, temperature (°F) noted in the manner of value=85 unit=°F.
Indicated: value=58 unit=°F
